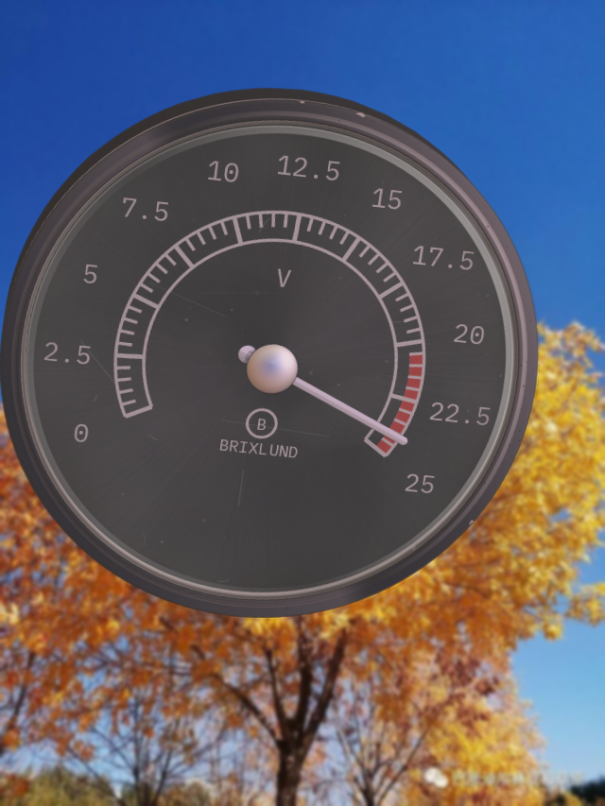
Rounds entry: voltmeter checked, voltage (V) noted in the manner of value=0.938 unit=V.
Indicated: value=24 unit=V
